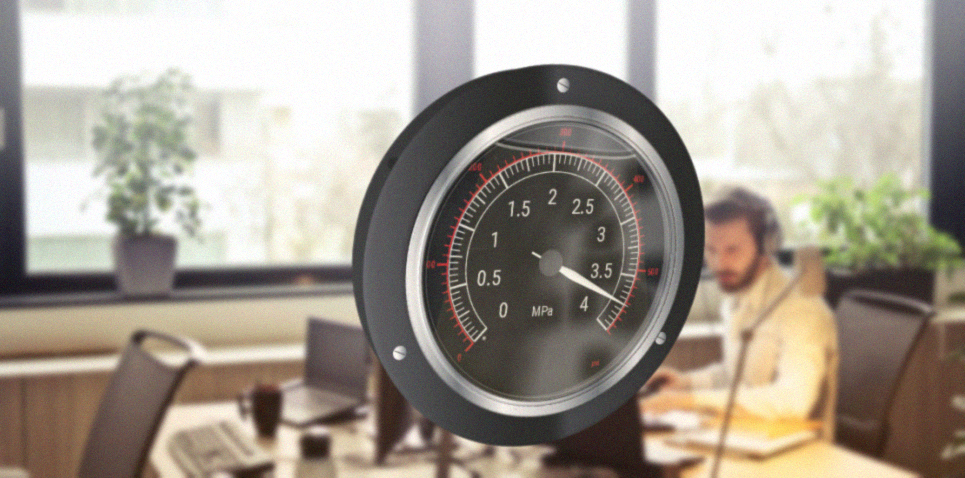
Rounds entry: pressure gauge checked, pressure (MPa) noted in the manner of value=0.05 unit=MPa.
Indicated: value=3.75 unit=MPa
